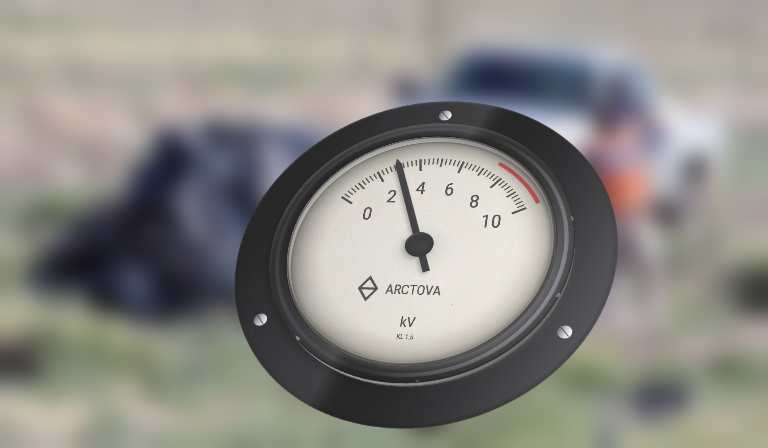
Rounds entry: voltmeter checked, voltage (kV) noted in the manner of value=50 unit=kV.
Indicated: value=3 unit=kV
